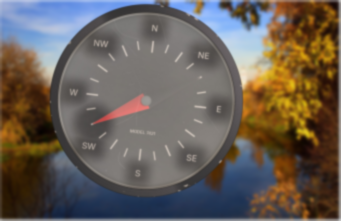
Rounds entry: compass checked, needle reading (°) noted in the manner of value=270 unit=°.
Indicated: value=240 unit=°
